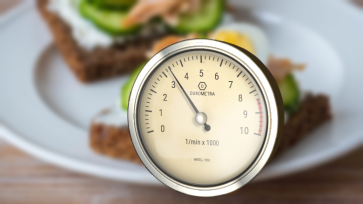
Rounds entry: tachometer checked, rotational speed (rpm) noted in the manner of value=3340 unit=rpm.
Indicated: value=3400 unit=rpm
